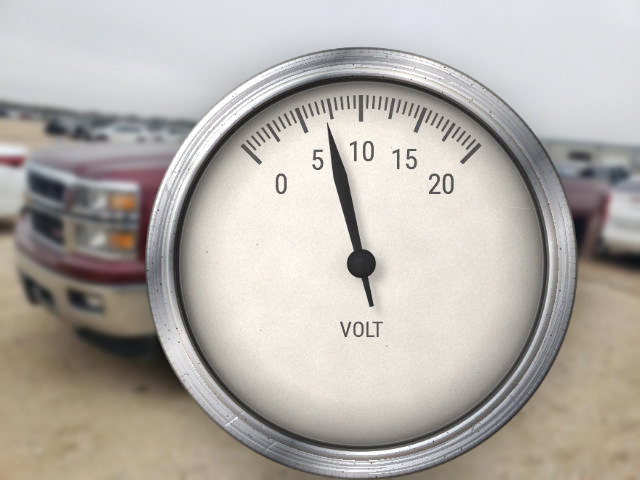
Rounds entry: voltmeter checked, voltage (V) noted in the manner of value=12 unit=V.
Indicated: value=7 unit=V
